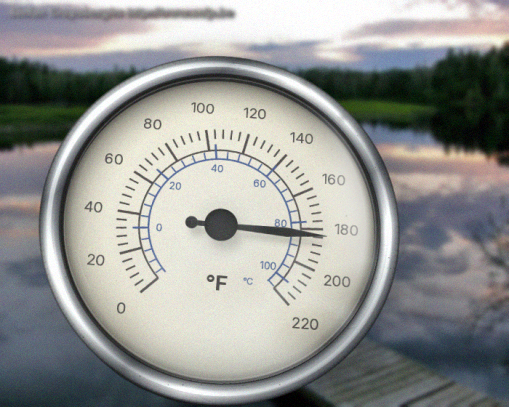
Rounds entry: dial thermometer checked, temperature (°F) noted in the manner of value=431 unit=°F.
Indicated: value=184 unit=°F
